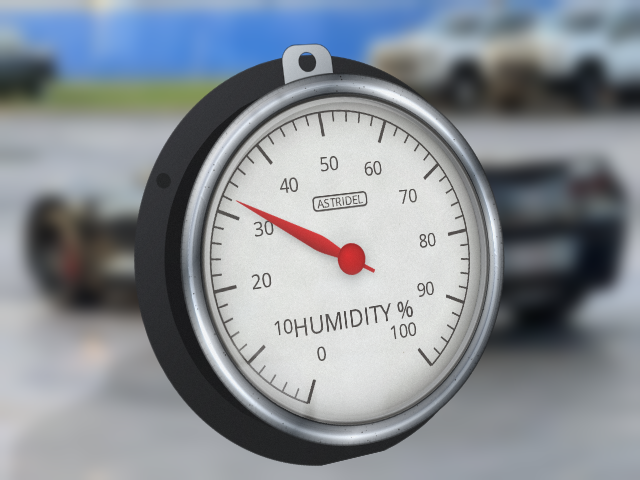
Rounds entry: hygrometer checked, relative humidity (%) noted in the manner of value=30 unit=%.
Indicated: value=32 unit=%
